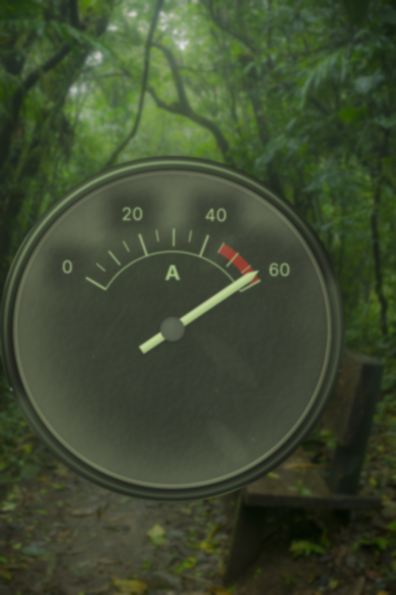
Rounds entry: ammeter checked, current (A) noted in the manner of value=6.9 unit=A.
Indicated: value=57.5 unit=A
